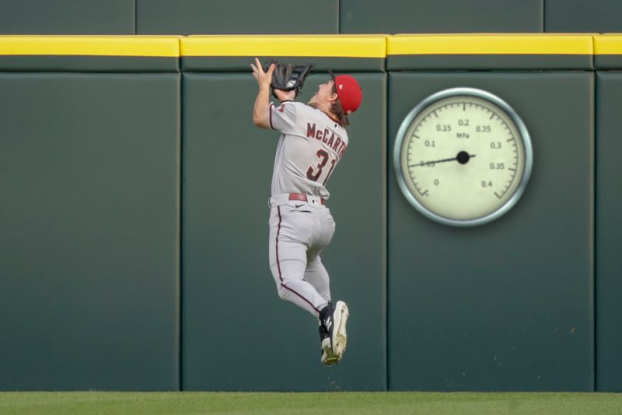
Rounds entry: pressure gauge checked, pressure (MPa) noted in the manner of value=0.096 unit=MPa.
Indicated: value=0.05 unit=MPa
